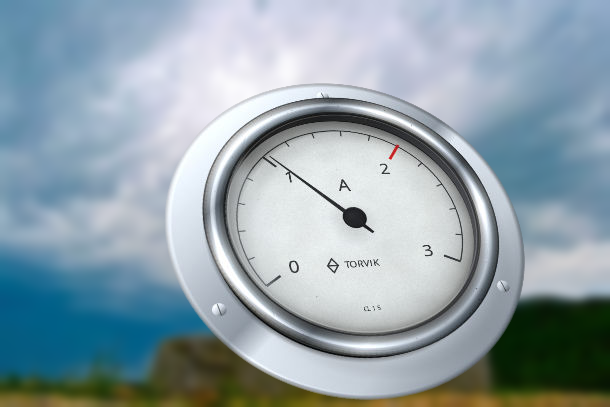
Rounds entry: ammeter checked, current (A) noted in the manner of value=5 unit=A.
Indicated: value=1 unit=A
